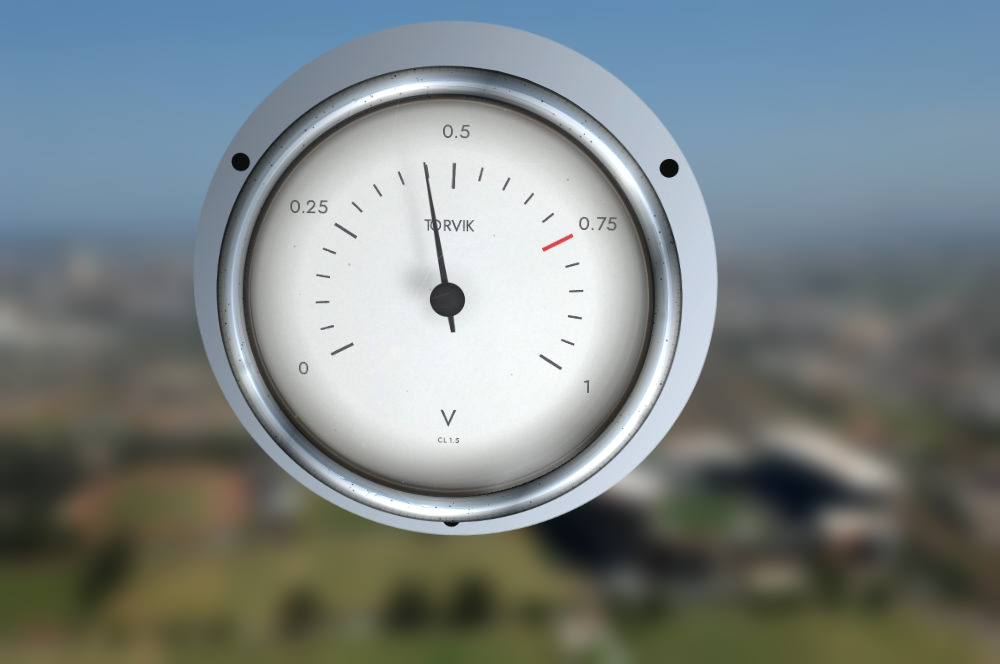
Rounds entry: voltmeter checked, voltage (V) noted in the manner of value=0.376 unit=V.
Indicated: value=0.45 unit=V
